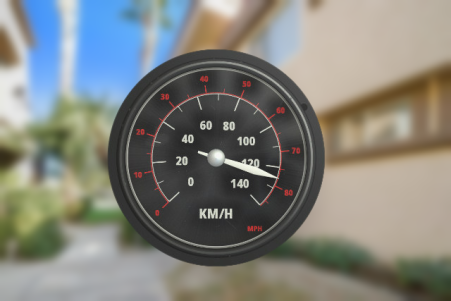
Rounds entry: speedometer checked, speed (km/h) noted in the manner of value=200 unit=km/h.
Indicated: value=125 unit=km/h
